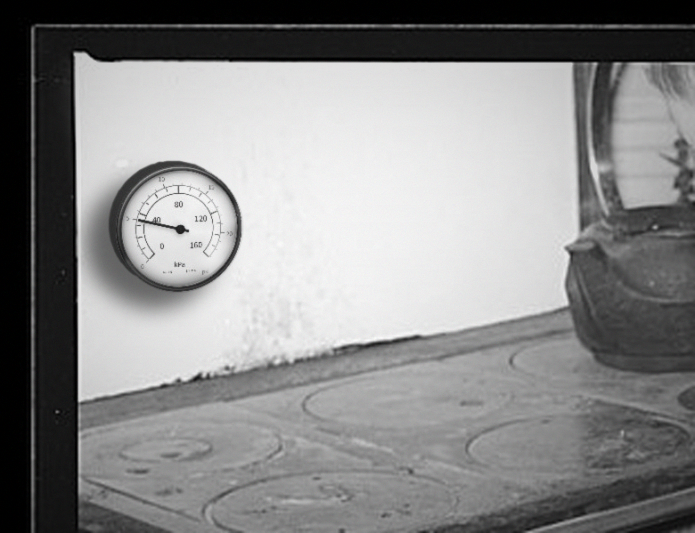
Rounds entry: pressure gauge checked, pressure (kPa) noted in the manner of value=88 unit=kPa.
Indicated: value=35 unit=kPa
